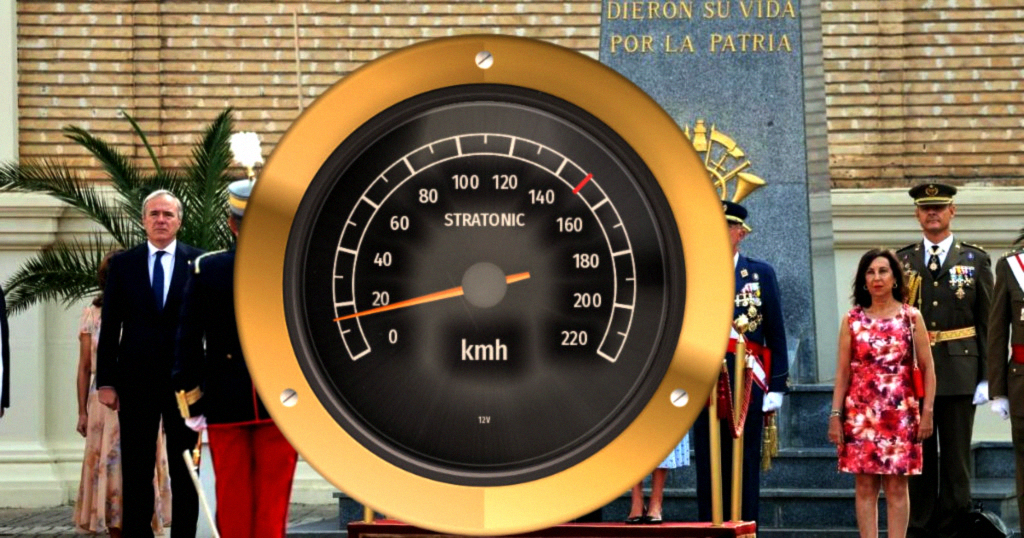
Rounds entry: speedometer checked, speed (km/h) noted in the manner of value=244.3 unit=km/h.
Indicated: value=15 unit=km/h
